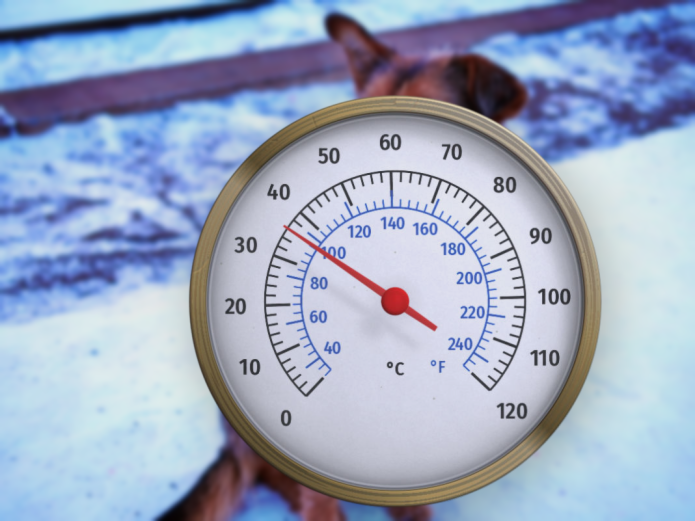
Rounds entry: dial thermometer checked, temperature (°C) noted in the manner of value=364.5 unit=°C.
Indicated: value=36 unit=°C
